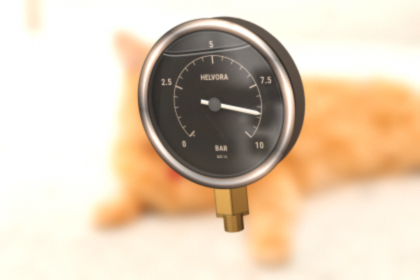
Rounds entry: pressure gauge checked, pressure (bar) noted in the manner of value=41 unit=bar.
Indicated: value=8.75 unit=bar
